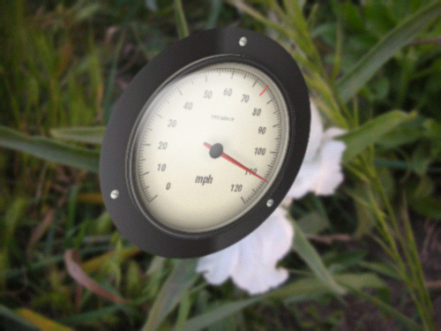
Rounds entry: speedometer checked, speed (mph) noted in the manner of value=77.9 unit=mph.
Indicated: value=110 unit=mph
